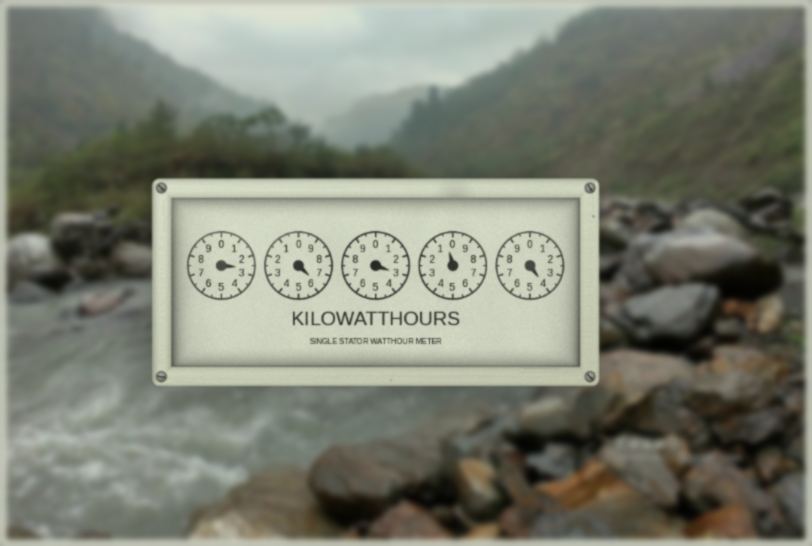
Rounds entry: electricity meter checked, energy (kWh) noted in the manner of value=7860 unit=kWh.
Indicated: value=26304 unit=kWh
